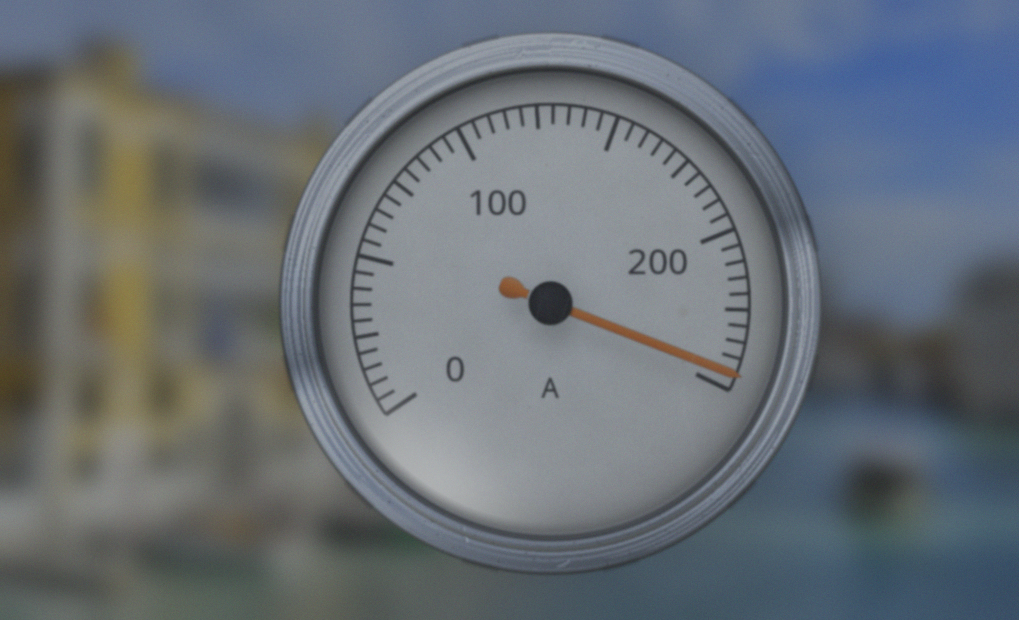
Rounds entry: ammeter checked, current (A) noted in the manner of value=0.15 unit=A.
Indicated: value=245 unit=A
